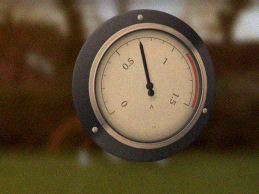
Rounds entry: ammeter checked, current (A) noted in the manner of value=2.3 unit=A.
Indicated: value=0.7 unit=A
